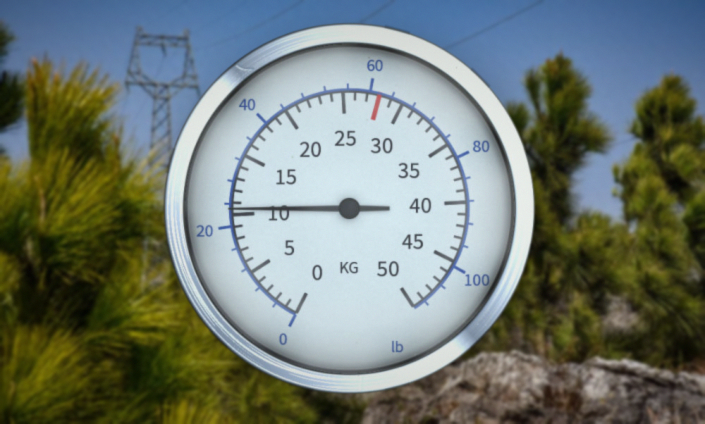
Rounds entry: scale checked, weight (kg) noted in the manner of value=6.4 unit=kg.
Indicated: value=10.5 unit=kg
